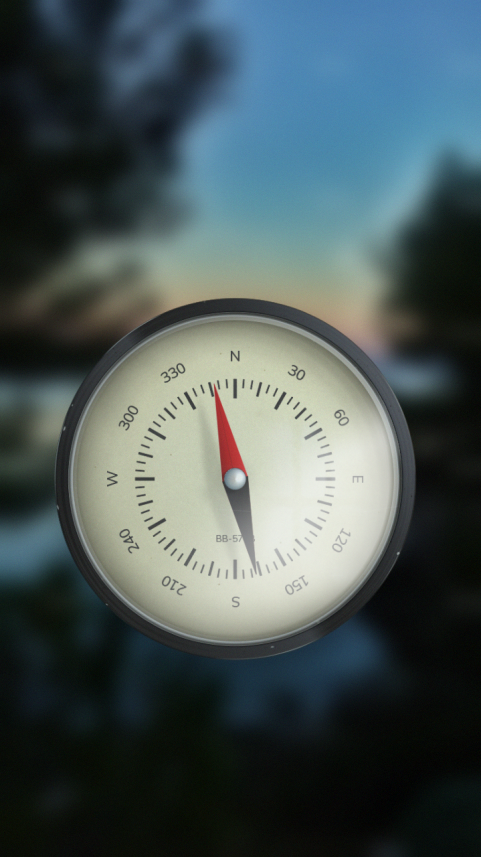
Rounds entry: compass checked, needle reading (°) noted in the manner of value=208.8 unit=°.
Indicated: value=347.5 unit=°
